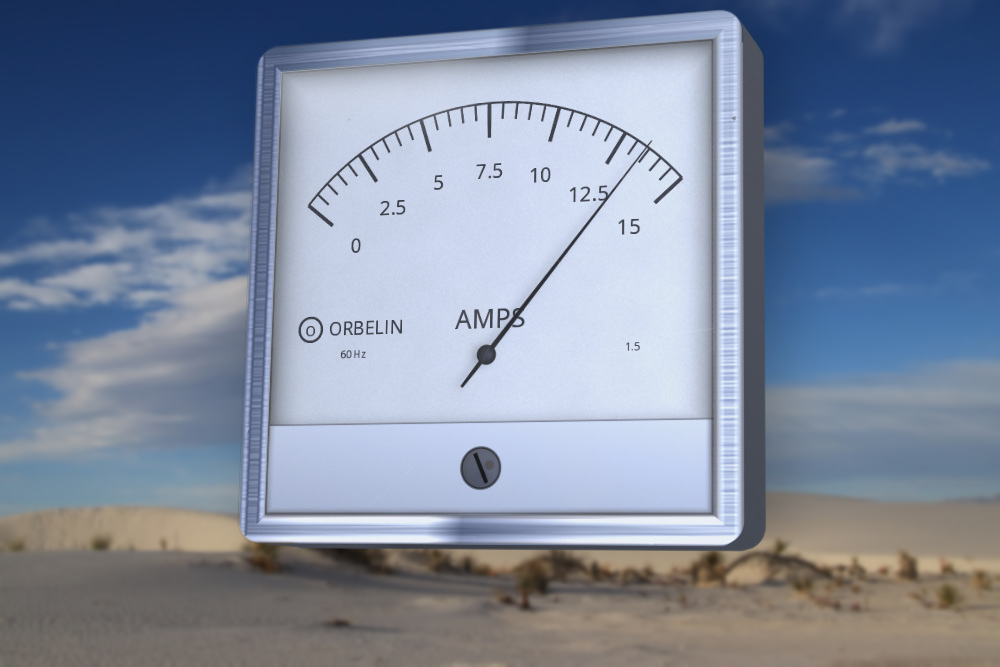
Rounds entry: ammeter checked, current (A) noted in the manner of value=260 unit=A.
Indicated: value=13.5 unit=A
